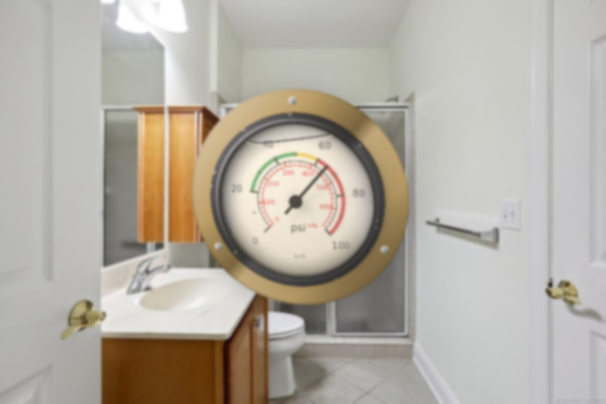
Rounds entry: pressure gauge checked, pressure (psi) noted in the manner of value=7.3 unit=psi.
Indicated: value=65 unit=psi
